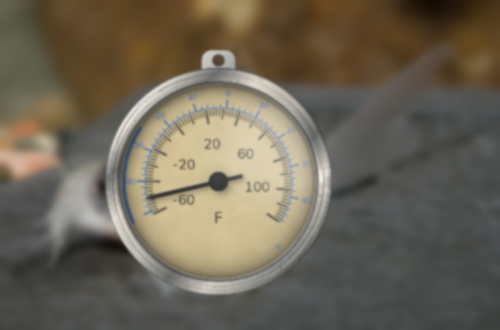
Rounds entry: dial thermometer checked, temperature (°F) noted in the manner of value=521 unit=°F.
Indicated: value=-50 unit=°F
